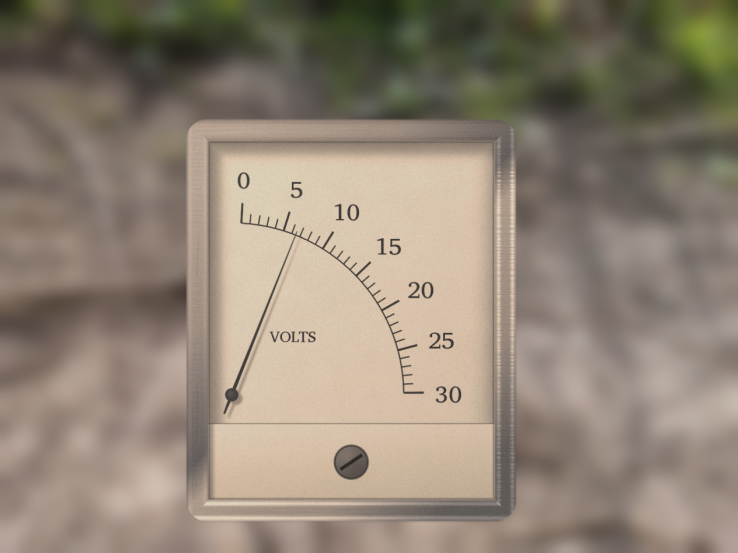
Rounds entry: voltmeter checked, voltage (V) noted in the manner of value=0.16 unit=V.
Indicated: value=6.5 unit=V
